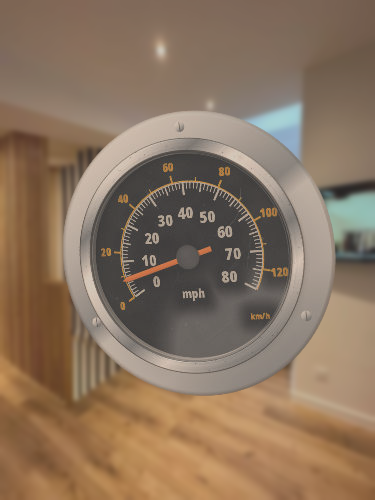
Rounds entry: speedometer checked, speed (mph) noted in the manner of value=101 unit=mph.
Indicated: value=5 unit=mph
